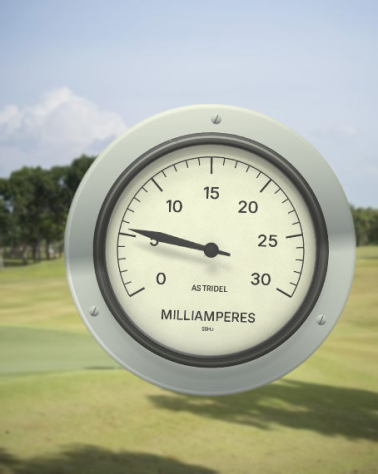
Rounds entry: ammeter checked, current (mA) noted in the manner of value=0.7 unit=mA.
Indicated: value=5.5 unit=mA
